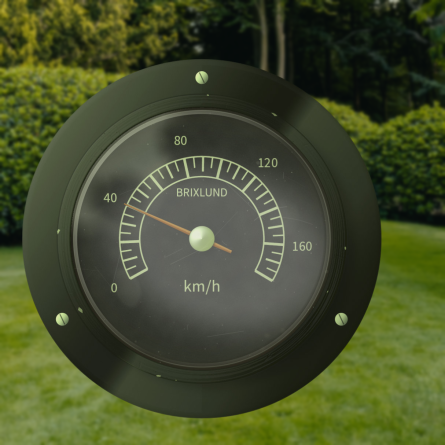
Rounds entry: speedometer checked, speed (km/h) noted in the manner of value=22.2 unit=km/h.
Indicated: value=40 unit=km/h
